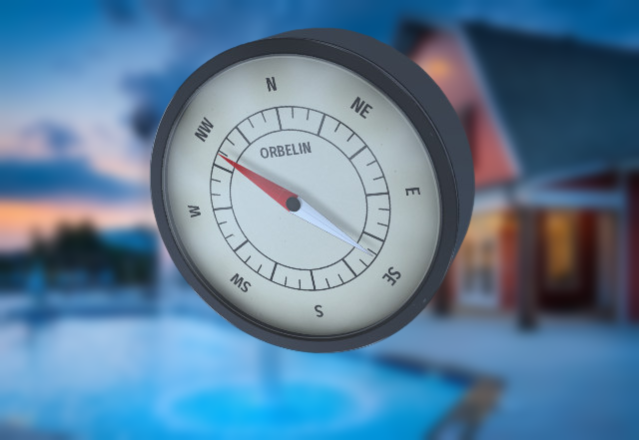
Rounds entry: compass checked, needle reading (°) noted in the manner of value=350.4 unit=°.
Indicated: value=310 unit=°
